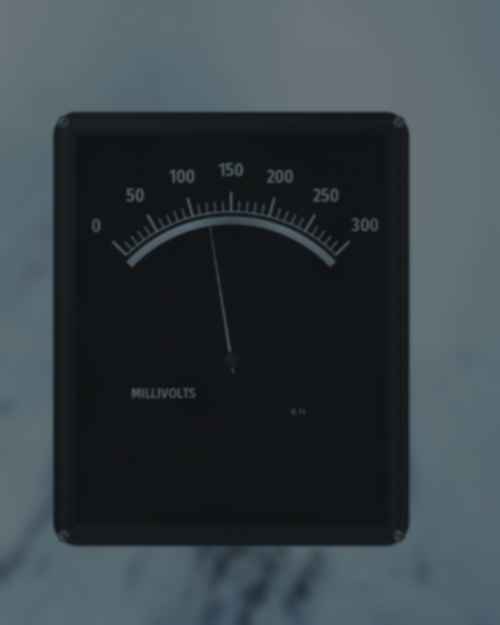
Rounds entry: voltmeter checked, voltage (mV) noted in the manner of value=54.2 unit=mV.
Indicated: value=120 unit=mV
